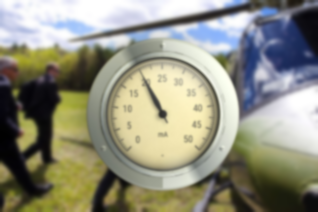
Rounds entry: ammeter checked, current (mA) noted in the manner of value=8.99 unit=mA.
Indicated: value=20 unit=mA
